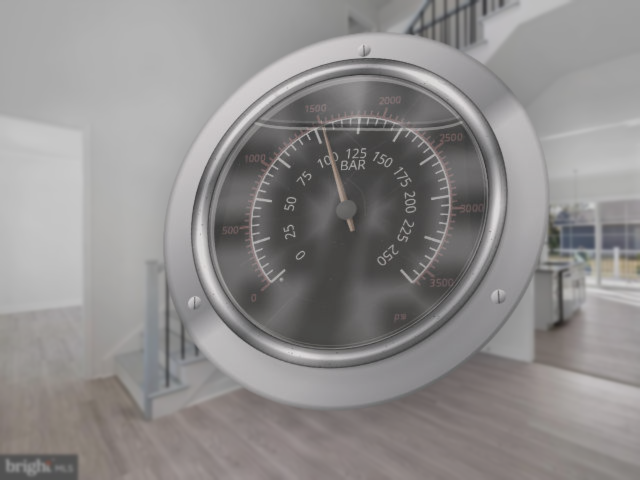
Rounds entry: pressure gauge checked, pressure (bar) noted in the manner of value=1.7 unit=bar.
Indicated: value=105 unit=bar
